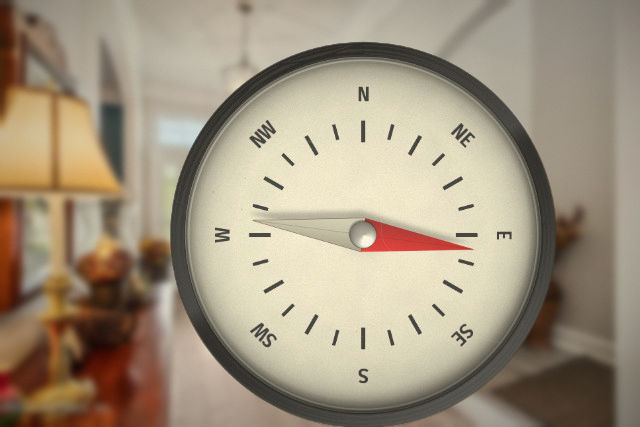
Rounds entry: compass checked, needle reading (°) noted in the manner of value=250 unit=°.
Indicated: value=97.5 unit=°
